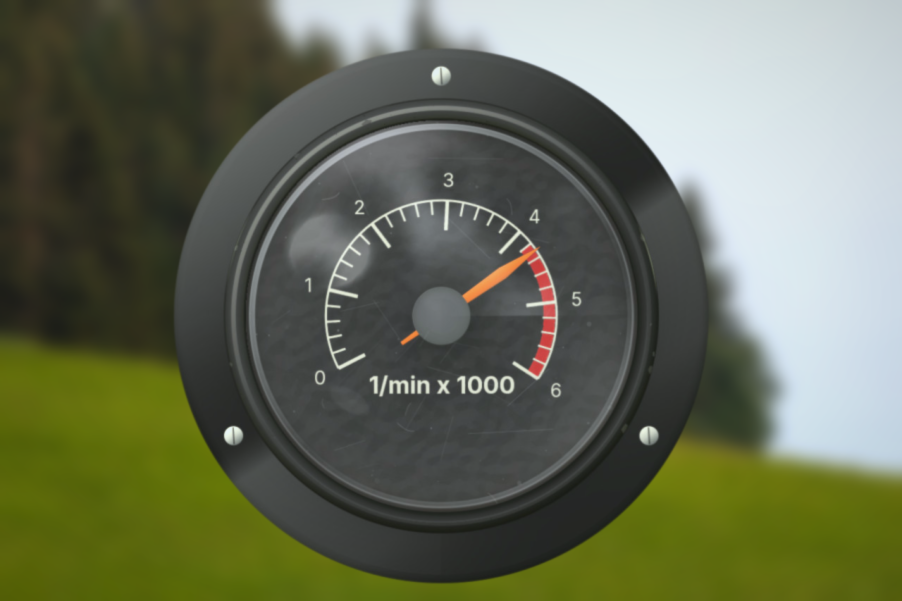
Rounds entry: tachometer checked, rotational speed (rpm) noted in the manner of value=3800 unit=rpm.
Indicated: value=4300 unit=rpm
